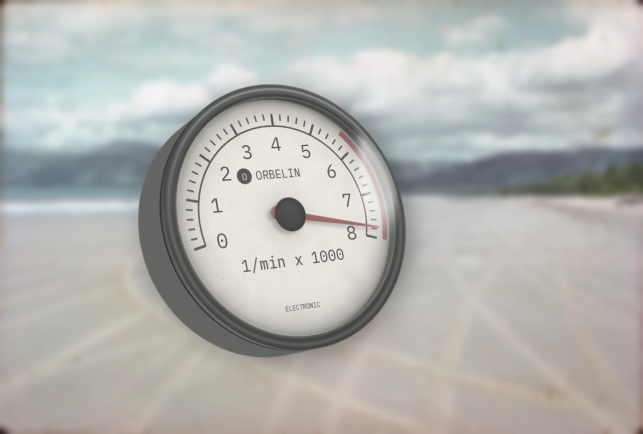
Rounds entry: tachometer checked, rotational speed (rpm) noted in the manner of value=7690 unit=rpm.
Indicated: value=7800 unit=rpm
